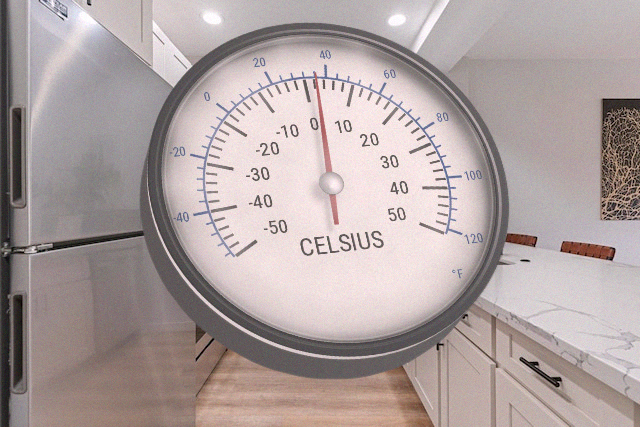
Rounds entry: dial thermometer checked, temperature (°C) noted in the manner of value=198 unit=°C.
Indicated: value=2 unit=°C
